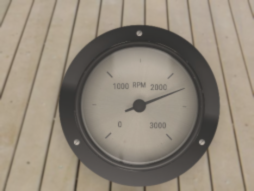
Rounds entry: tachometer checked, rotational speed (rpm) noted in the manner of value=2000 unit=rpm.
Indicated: value=2250 unit=rpm
